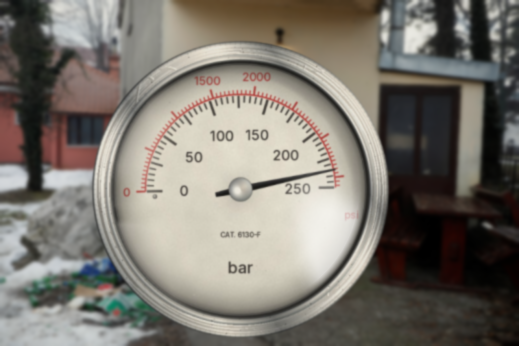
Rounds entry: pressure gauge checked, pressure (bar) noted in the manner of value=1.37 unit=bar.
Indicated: value=235 unit=bar
